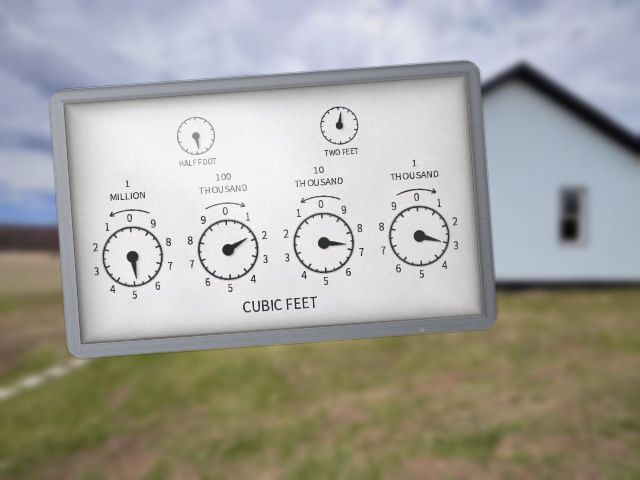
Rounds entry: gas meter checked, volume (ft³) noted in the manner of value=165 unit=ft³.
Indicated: value=517300 unit=ft³
